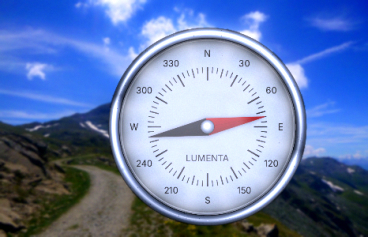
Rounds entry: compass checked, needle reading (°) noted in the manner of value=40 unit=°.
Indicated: value=80 unit=°
